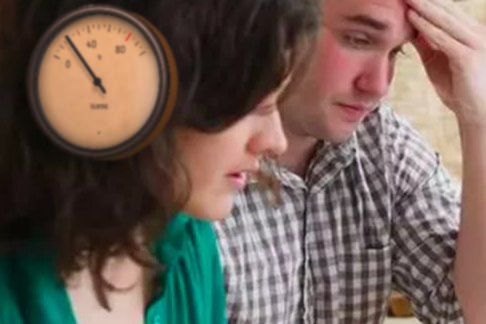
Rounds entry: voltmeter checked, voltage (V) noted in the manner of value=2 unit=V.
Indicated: value=20 unit=V
